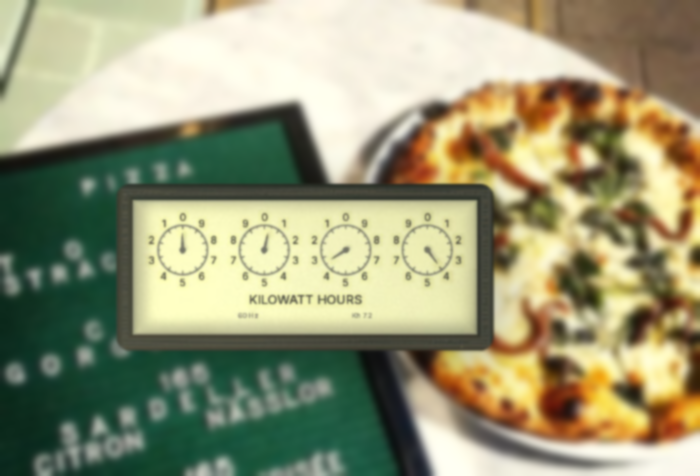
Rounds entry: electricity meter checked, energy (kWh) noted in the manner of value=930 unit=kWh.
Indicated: value=34 unit=kWh
